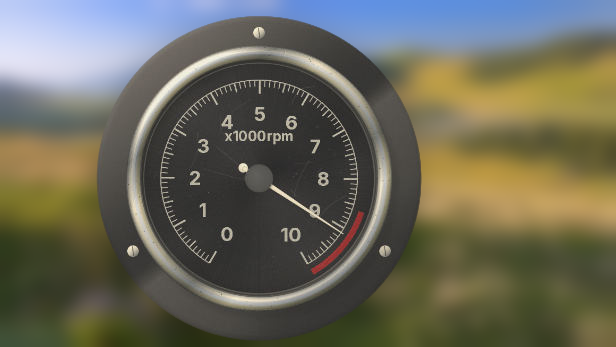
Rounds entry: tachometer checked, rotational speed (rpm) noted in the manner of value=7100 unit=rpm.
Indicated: value=9100 unit=rpm
